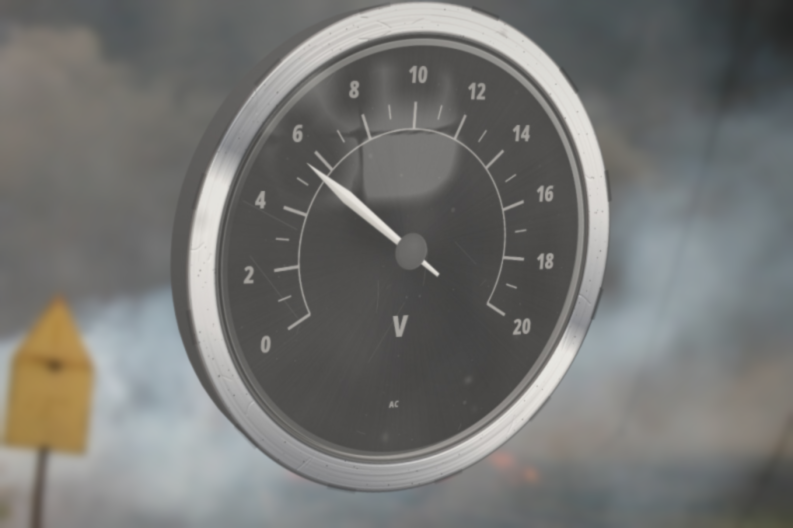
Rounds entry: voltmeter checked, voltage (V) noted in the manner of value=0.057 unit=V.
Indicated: value=5.5 unit=V
